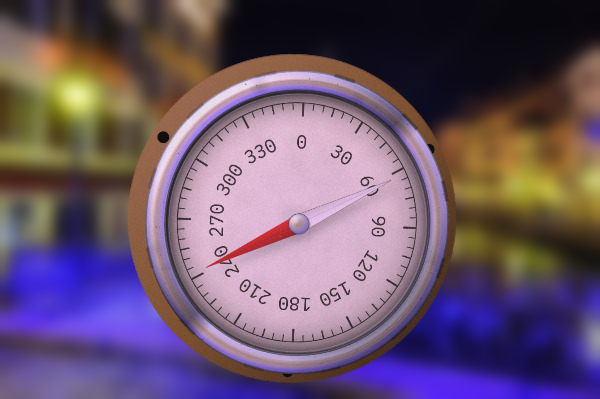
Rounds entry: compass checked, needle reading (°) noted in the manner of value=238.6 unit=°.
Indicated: value=242.5 unit=°
